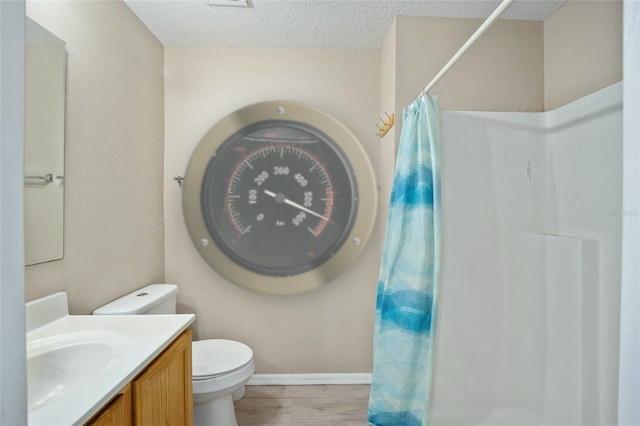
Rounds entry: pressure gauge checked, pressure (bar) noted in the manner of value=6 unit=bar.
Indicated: value=550 unit=bar
